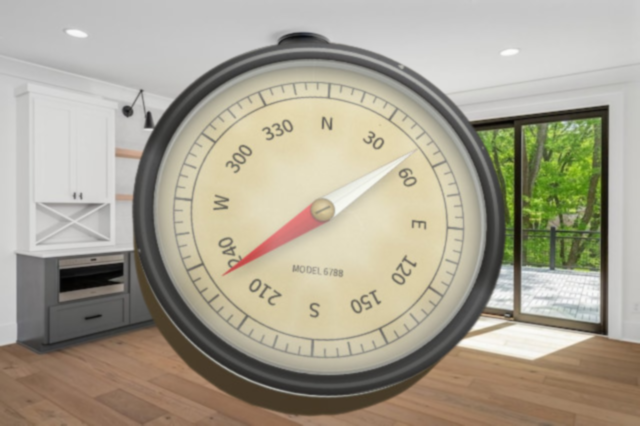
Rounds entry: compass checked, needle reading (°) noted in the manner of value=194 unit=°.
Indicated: value=230 unit=°
